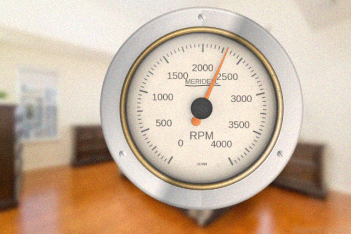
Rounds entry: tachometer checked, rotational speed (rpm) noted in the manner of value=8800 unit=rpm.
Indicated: value=2300 unit=rpm
